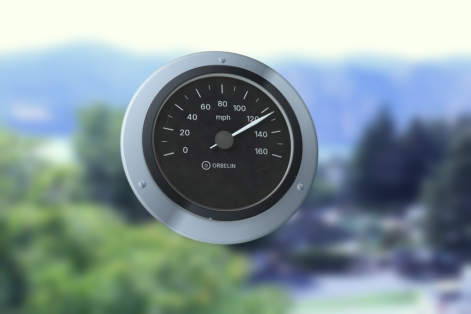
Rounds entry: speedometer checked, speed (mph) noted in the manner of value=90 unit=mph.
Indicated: value=125 unit=mph
